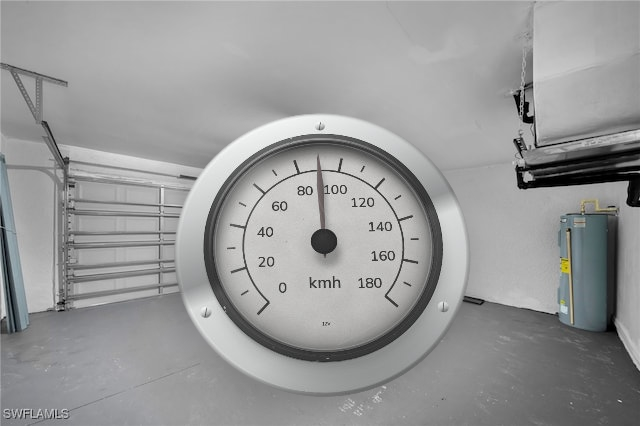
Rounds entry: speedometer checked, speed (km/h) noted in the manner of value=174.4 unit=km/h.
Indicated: value=90 unit=km/h
